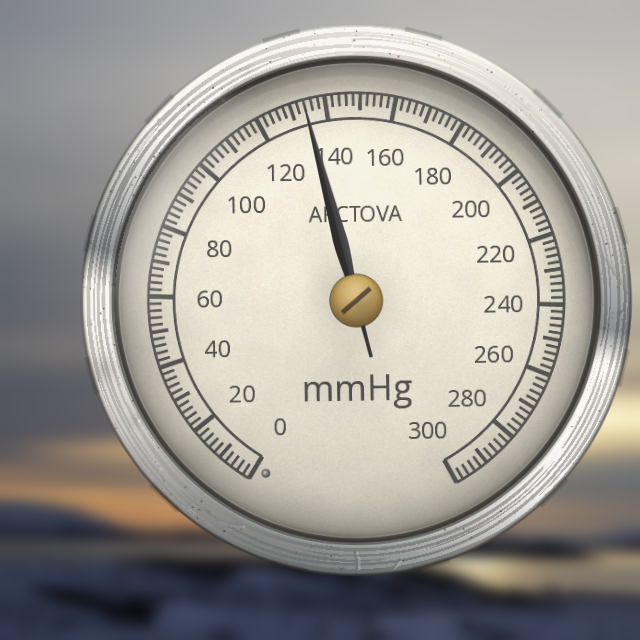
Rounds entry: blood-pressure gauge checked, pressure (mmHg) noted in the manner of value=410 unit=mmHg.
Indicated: value=134 unit=mmHg
